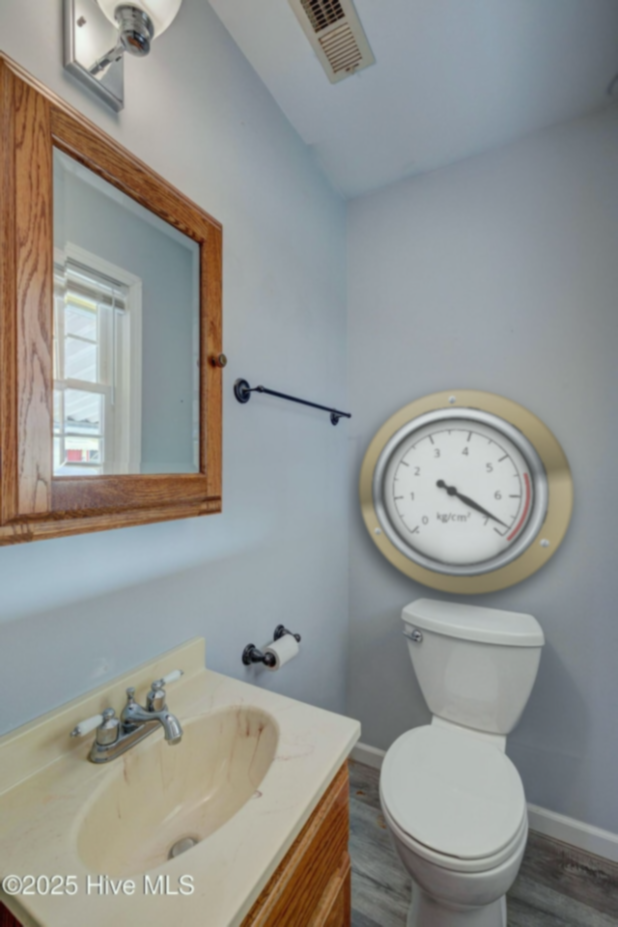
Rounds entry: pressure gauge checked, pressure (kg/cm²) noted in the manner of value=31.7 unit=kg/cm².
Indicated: value=6.75 unit=kg/cm²
